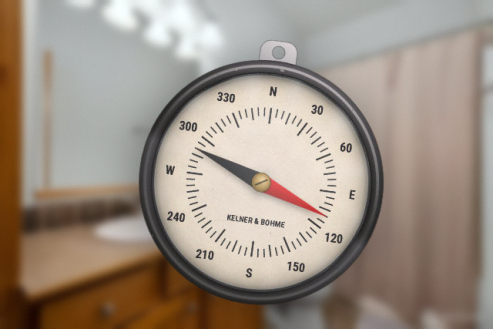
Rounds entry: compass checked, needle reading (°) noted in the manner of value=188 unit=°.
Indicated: value=110 unit=°
